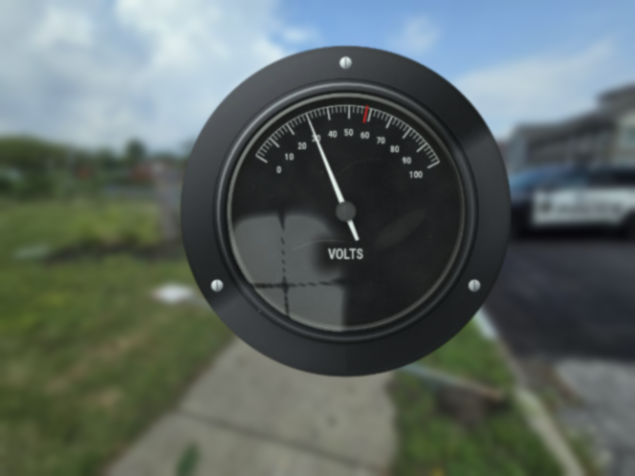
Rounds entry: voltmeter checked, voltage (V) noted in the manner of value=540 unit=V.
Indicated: value=30 unit=V
